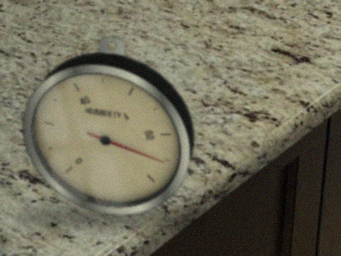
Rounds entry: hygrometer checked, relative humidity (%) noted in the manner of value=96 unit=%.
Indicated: value=90 unit=%
